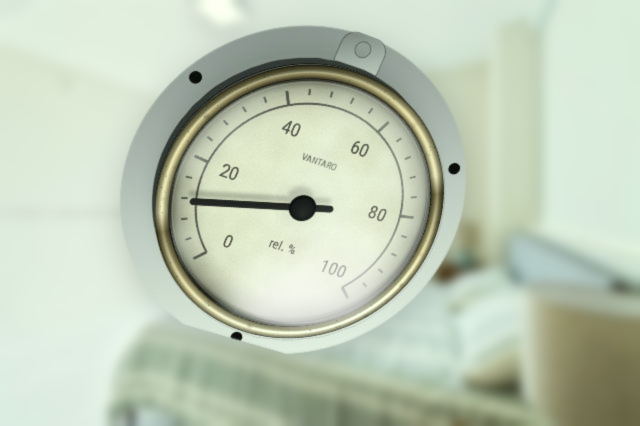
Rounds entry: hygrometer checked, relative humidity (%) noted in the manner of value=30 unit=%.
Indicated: value=12 unit=%
